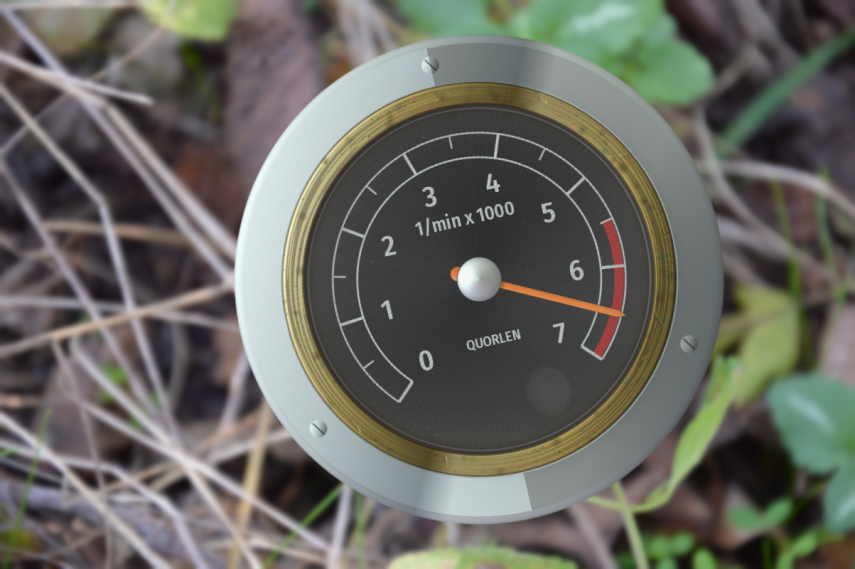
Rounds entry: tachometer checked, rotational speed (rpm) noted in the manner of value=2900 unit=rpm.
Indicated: value=6500 unit=rpm
